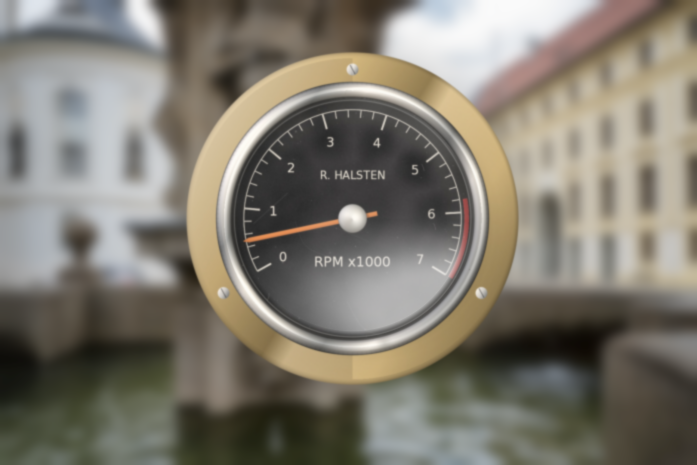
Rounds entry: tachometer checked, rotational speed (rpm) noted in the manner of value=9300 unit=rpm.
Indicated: value=500 unit=rpm
